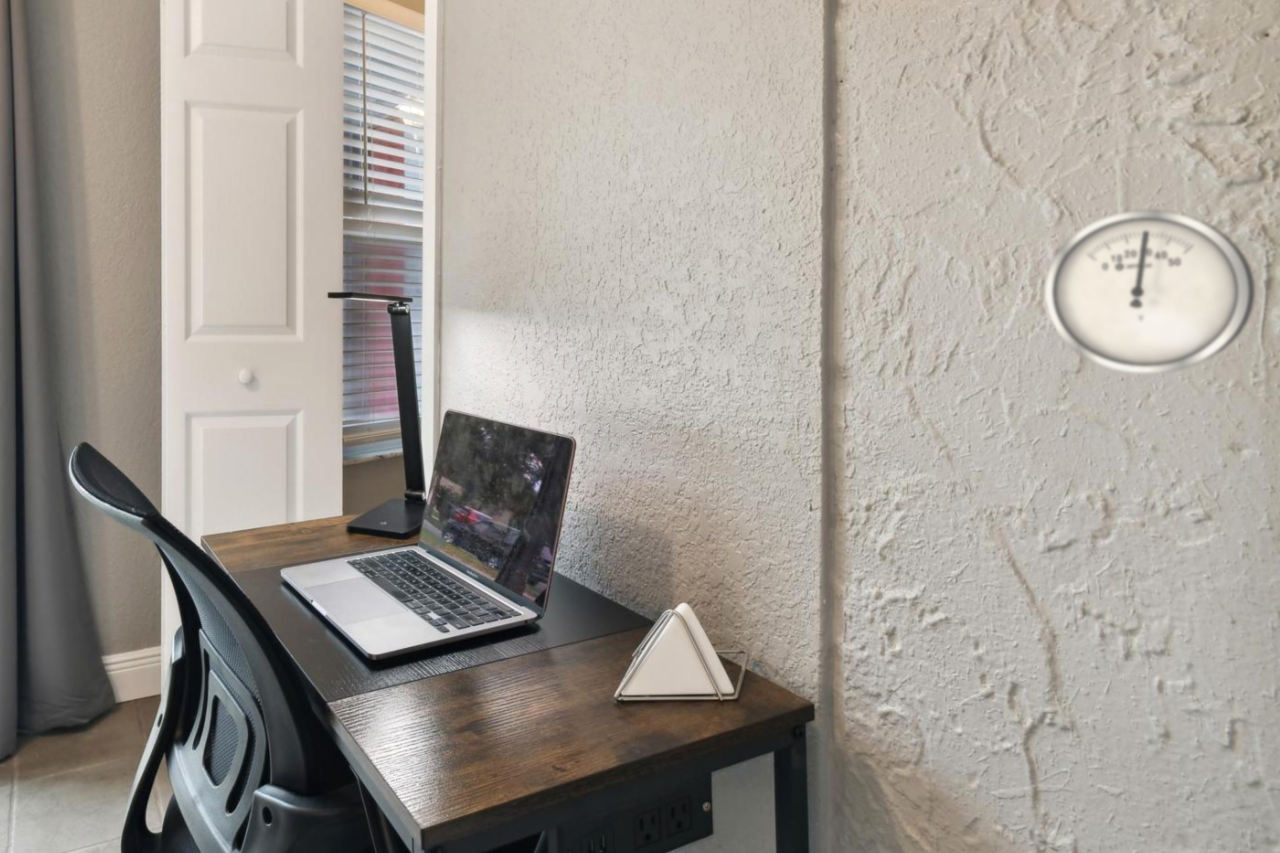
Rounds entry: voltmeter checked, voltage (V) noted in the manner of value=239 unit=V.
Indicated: value=30 unit=V
